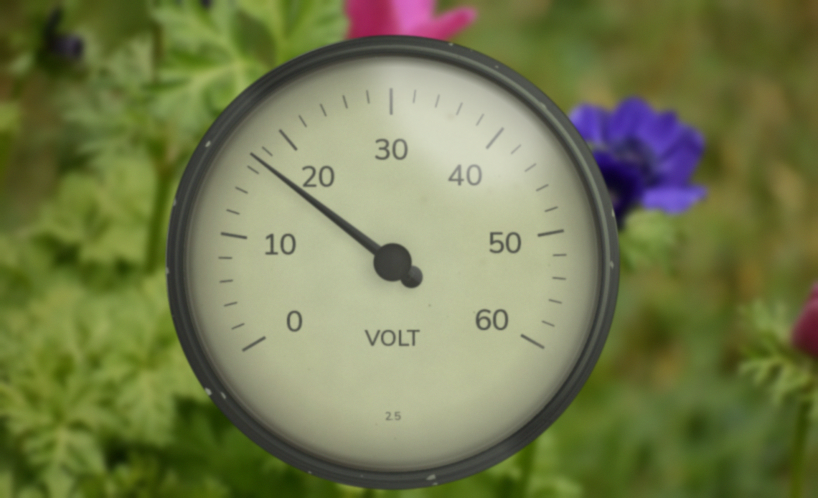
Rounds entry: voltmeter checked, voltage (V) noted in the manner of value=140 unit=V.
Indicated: value=17 unit=V
